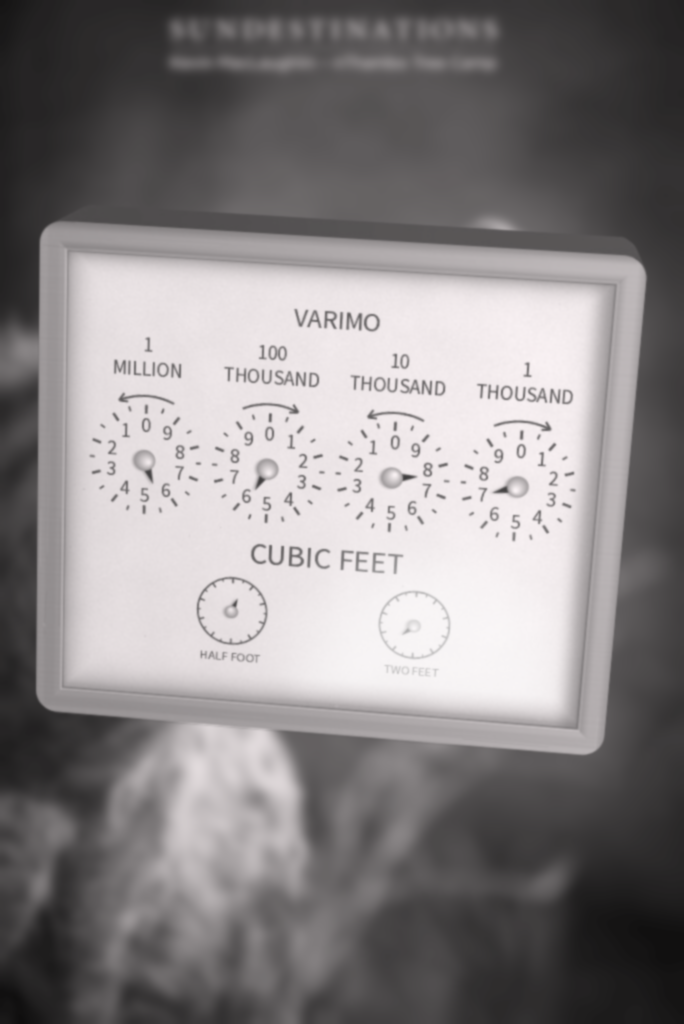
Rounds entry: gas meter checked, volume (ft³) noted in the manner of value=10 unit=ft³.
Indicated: value=557700 unit=ft³
